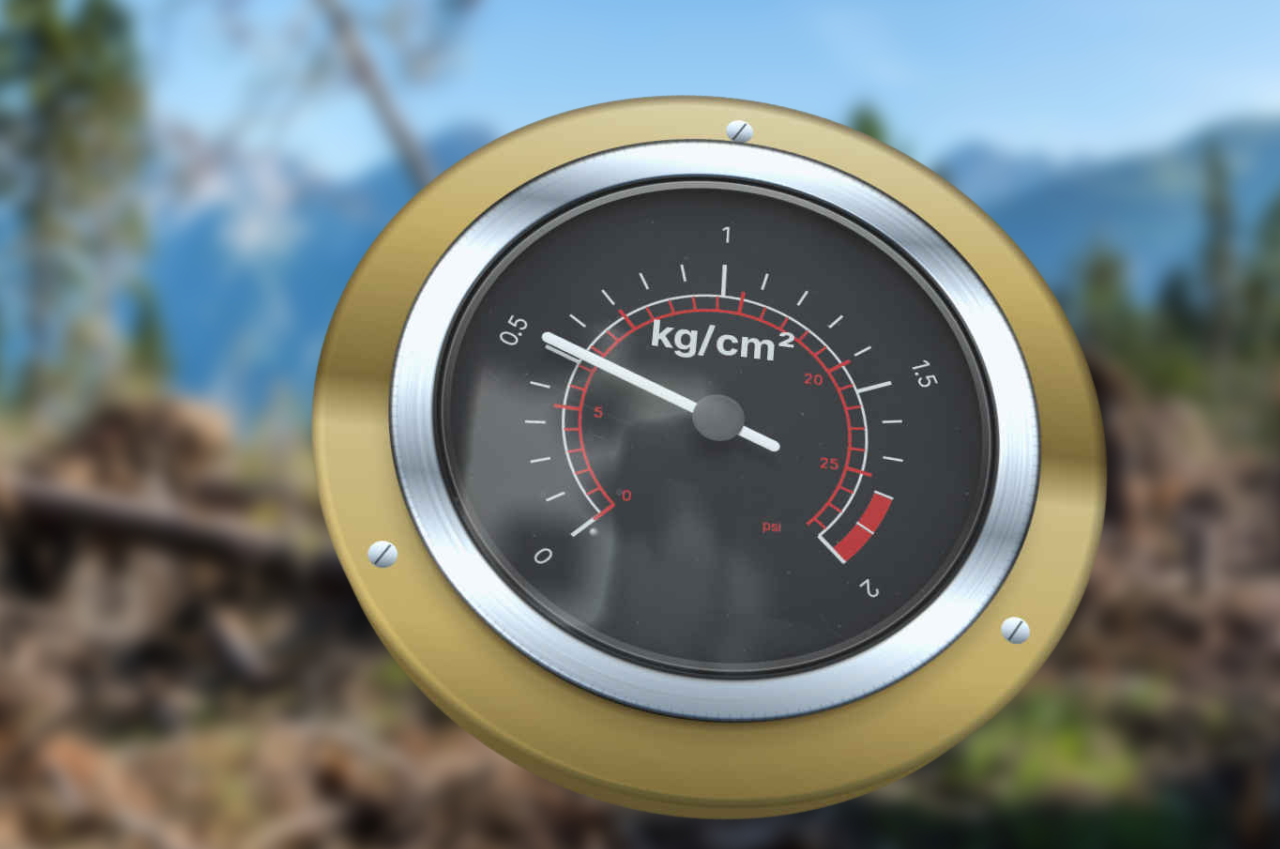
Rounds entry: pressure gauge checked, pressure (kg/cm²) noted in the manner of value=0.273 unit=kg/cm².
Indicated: value=0.5 unit=kg/cm²
